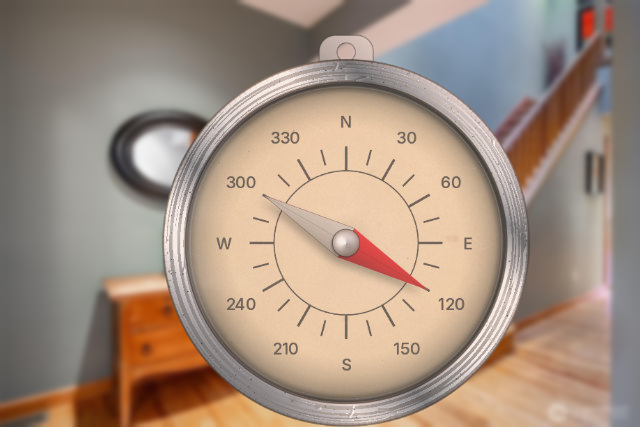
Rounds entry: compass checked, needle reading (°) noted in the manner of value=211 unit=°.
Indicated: value=120 unit=°
